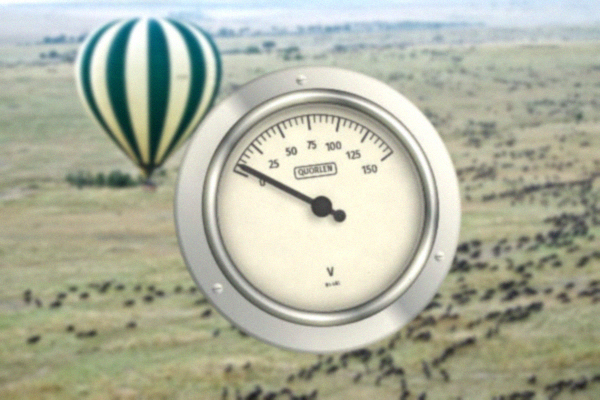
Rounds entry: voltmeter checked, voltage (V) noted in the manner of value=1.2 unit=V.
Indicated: value=5 unit=V
